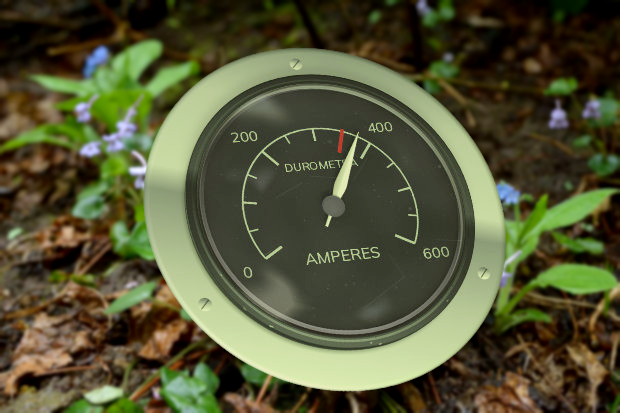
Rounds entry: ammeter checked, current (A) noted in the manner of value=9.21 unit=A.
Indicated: value=375 unit=A
